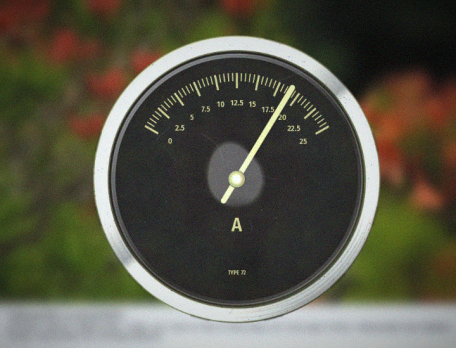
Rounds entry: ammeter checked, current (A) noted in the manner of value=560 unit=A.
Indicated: value=19 unit=A
